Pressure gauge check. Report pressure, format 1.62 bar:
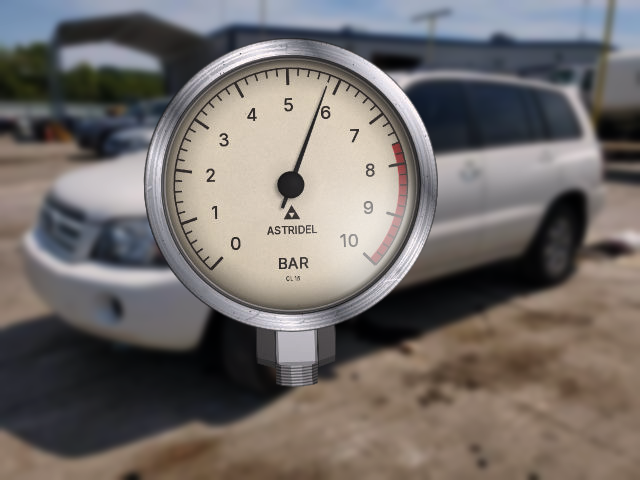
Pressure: 5.8 bar
